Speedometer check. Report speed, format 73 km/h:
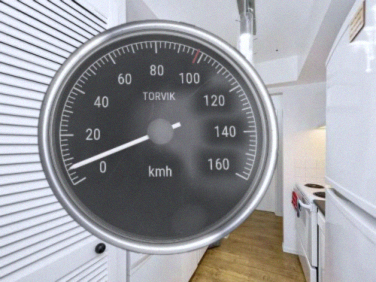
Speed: 6 km/h
